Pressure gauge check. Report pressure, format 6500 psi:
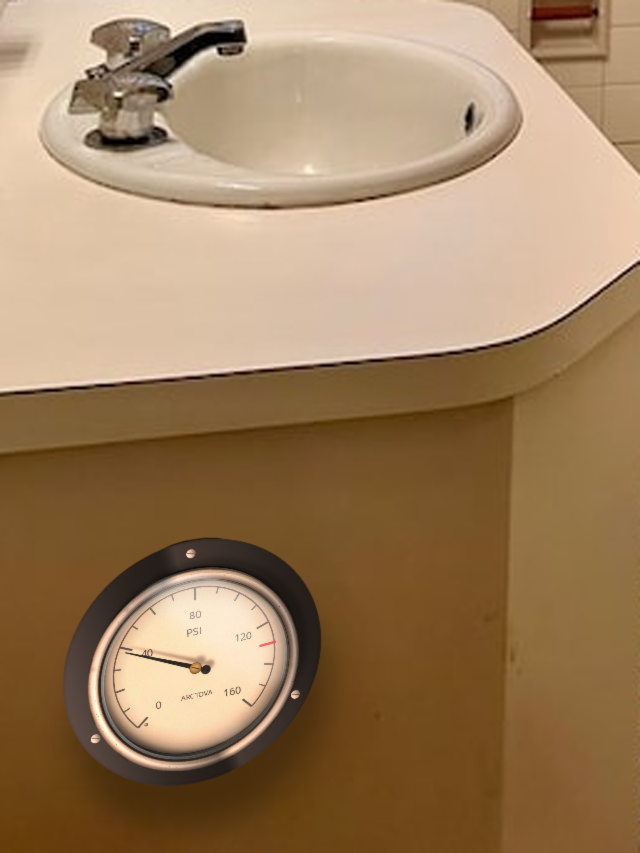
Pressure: 40 psi
